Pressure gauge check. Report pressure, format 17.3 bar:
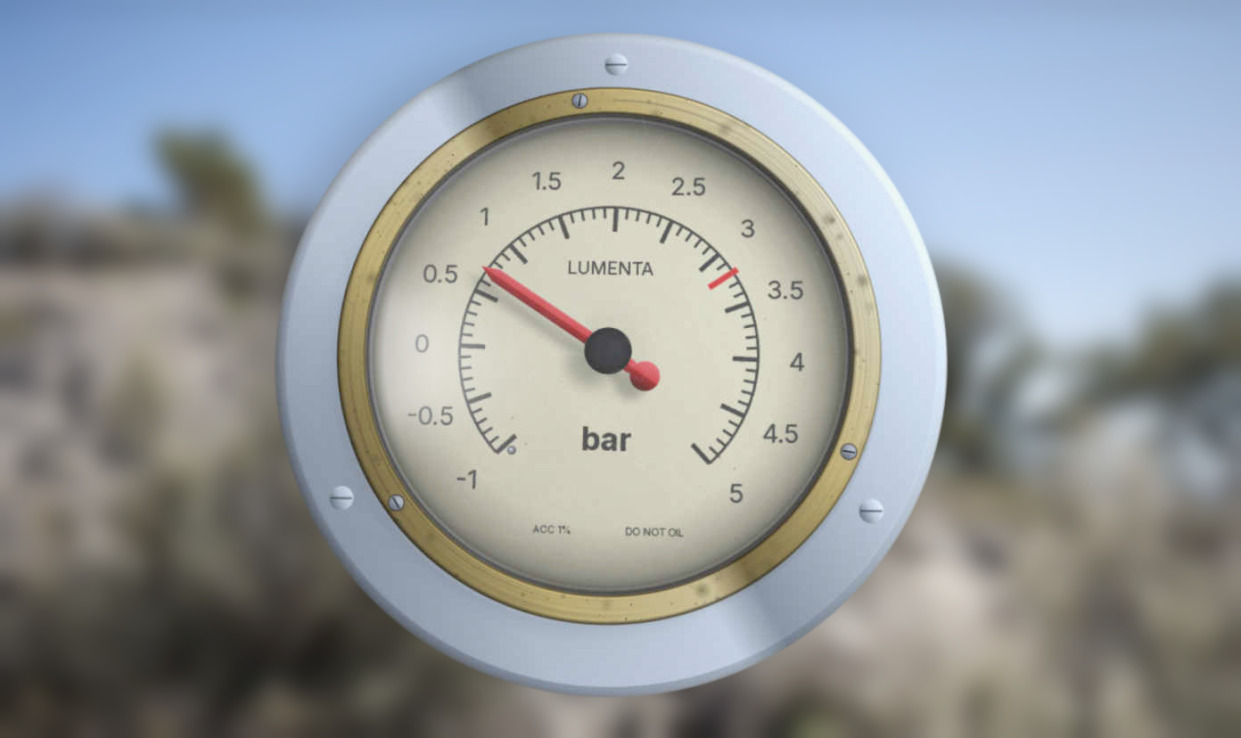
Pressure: 0.7 bar
